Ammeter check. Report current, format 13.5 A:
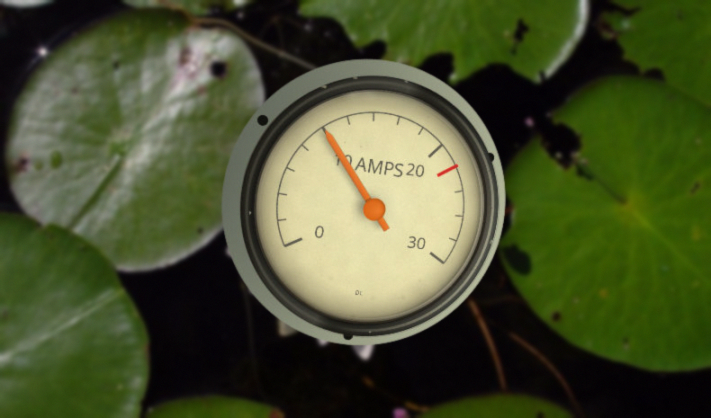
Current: 10 A
